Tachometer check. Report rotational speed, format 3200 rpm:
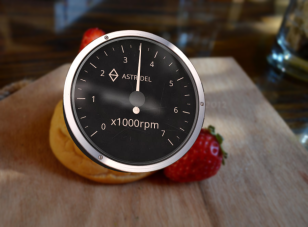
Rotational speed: 3500 rpm
